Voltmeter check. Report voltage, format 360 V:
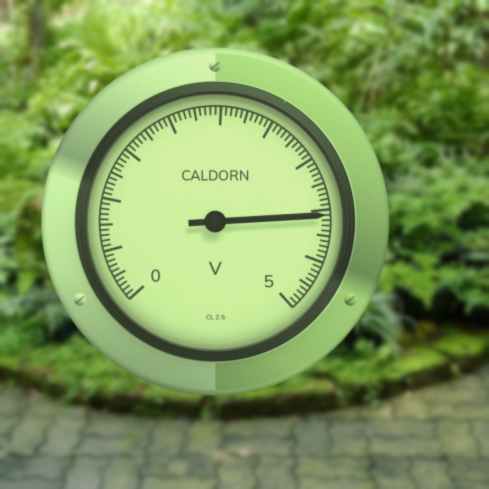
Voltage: 4.05 V
